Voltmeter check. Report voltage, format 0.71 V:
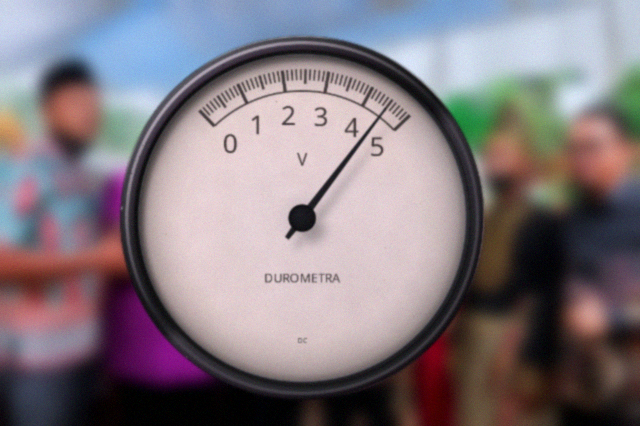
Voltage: 4.5 V
